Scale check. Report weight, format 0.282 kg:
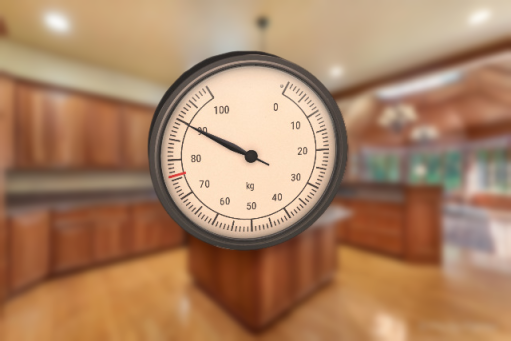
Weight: 90 kg
